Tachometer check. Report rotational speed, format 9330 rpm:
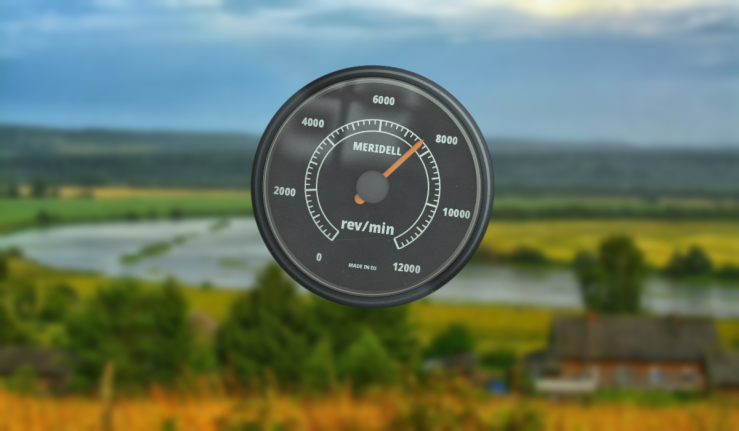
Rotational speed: 7600 rpm
